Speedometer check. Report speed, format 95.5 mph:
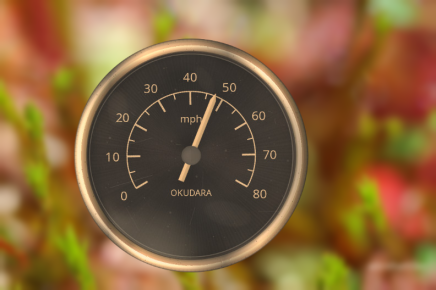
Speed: 47.5 mph
